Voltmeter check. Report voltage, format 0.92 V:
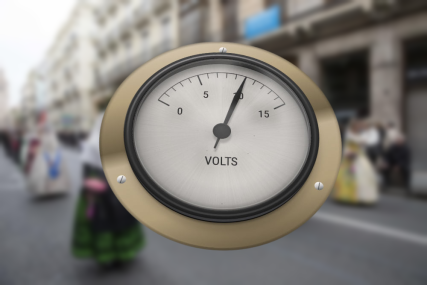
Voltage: 10 V
